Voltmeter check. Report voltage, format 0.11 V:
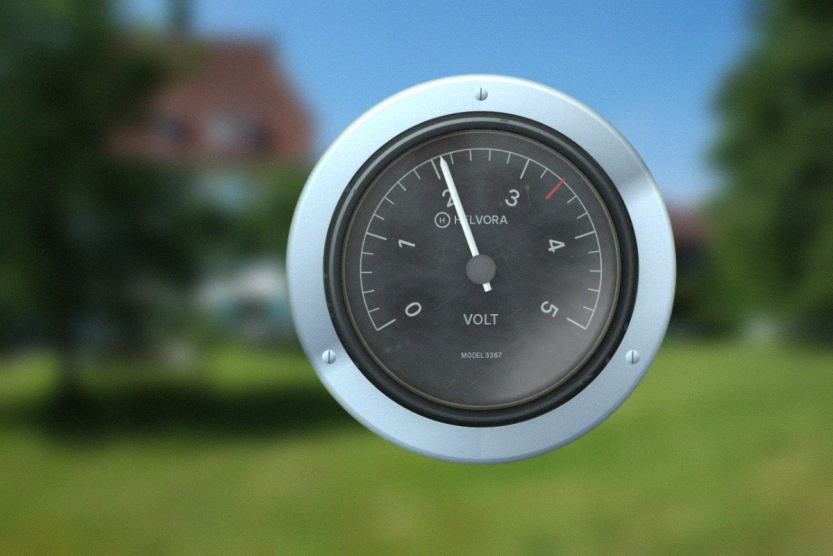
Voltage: 2.1 V
